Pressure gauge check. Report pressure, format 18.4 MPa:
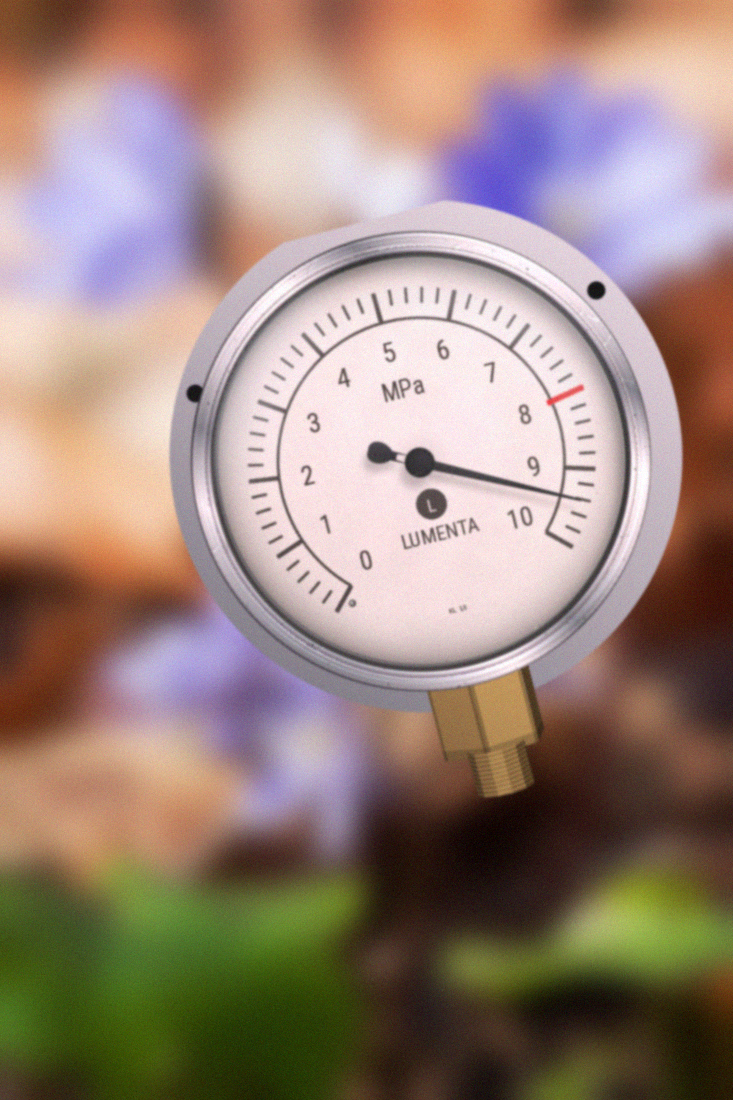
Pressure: 9.4 MPa
